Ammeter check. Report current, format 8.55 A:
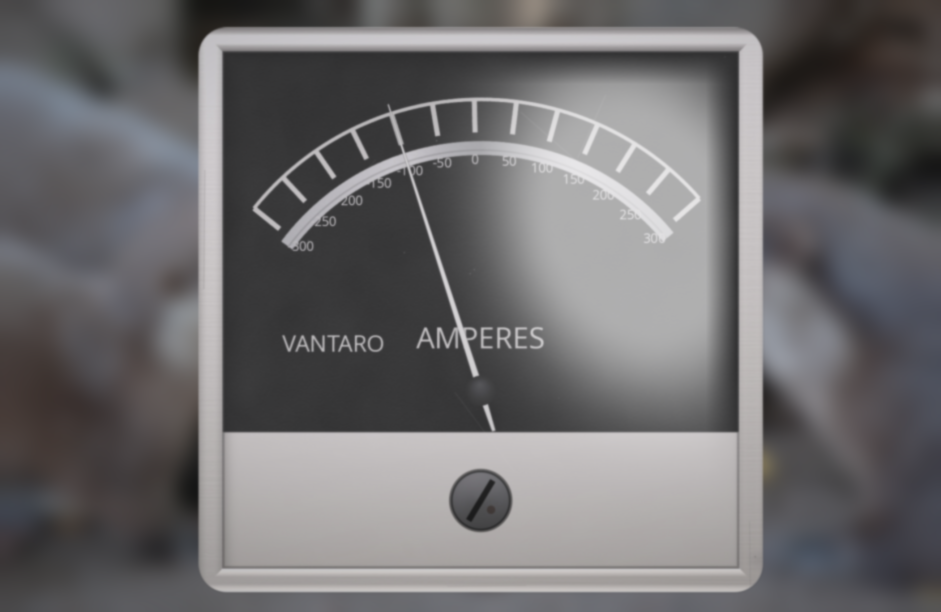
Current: -100 A
